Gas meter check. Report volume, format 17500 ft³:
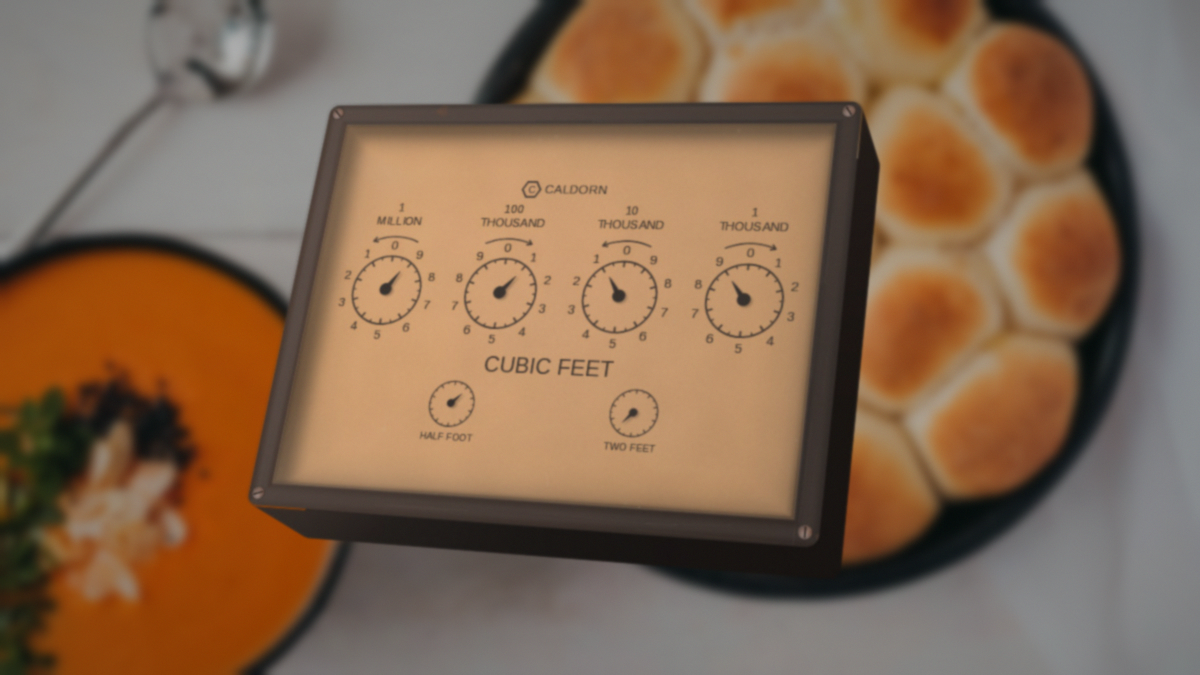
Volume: 910900 ft³
